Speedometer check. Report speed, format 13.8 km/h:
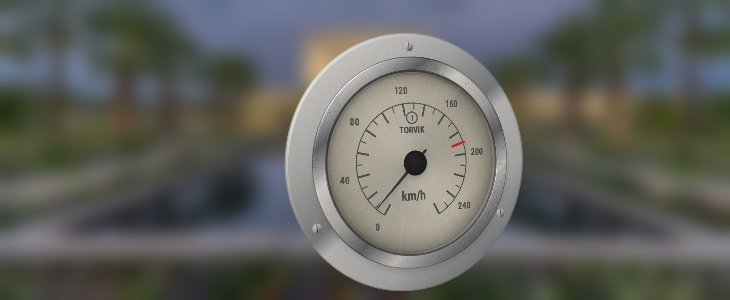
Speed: 10 km/h
